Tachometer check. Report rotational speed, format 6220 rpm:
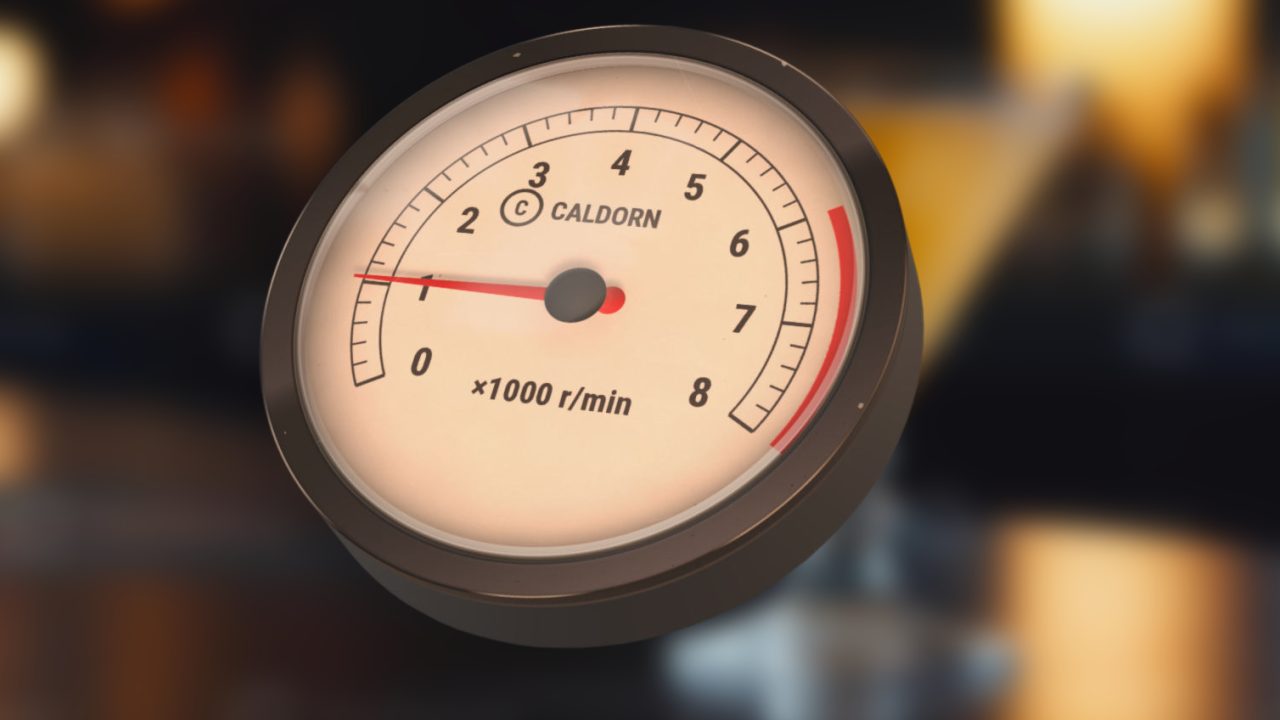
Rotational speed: 1000 rpm
